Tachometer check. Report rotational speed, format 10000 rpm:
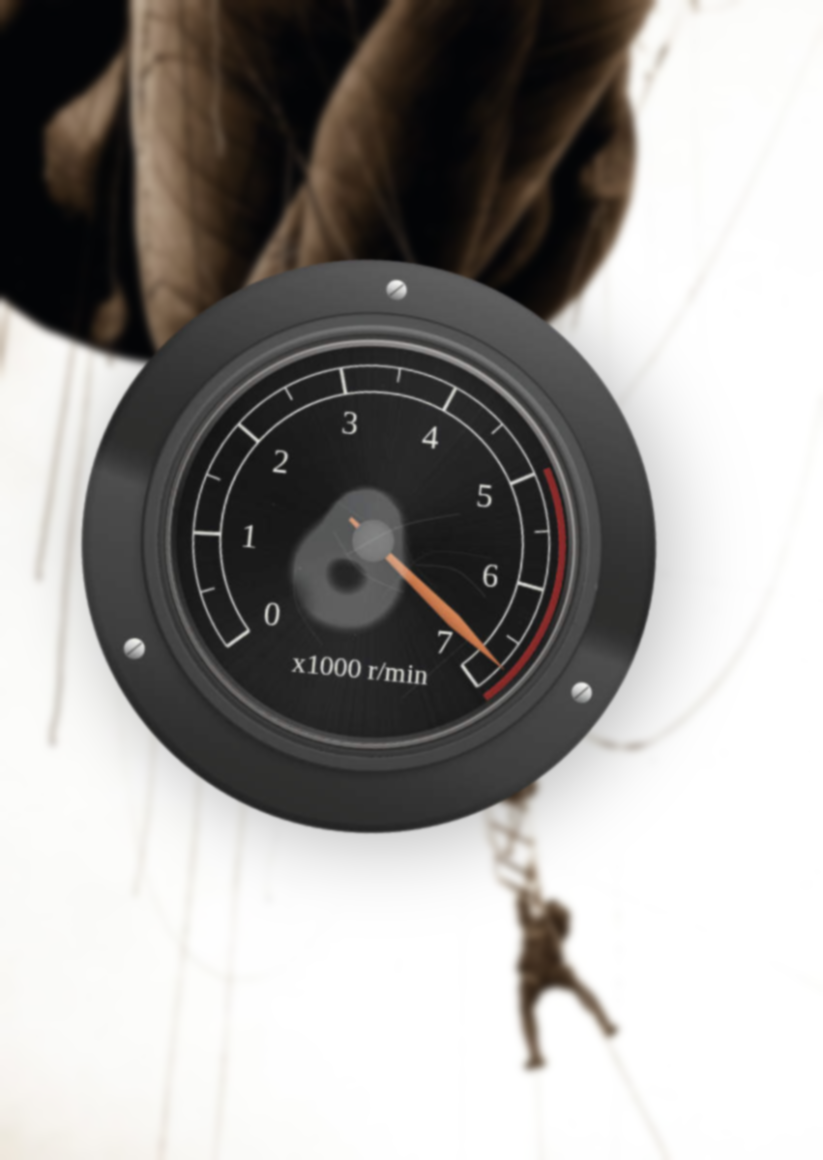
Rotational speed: 6750 rpm
